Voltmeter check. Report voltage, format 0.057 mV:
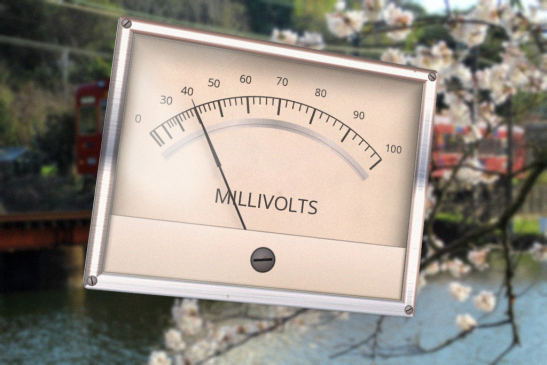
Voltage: 40 mV
